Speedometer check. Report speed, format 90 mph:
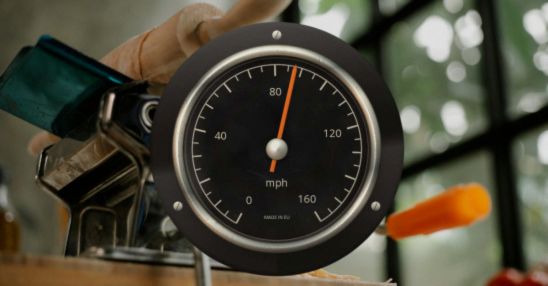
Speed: 87.5 mph
